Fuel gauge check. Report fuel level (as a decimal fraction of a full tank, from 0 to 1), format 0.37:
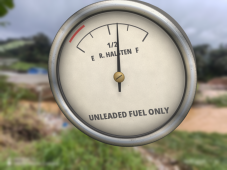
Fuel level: 0.625
